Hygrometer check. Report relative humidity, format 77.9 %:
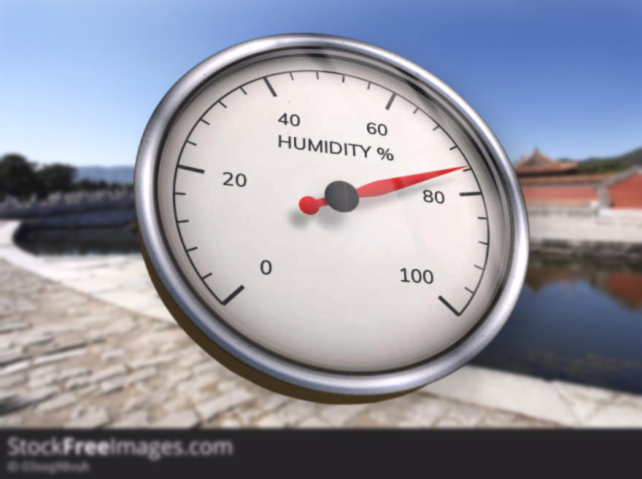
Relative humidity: 76 %
